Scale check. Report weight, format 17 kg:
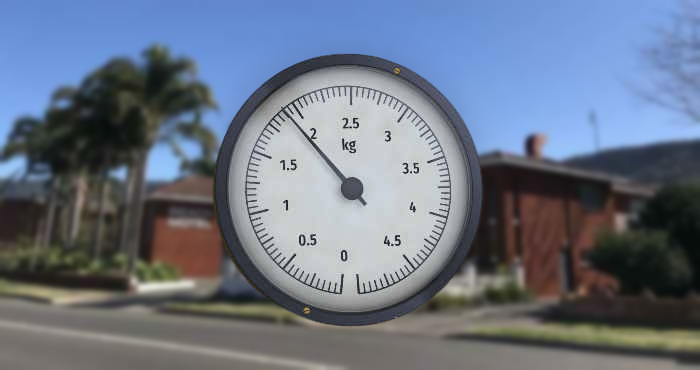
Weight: 1.9 kg
